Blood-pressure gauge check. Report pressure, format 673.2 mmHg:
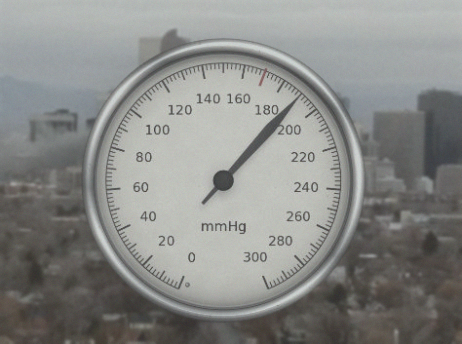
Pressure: 190 mmHg
